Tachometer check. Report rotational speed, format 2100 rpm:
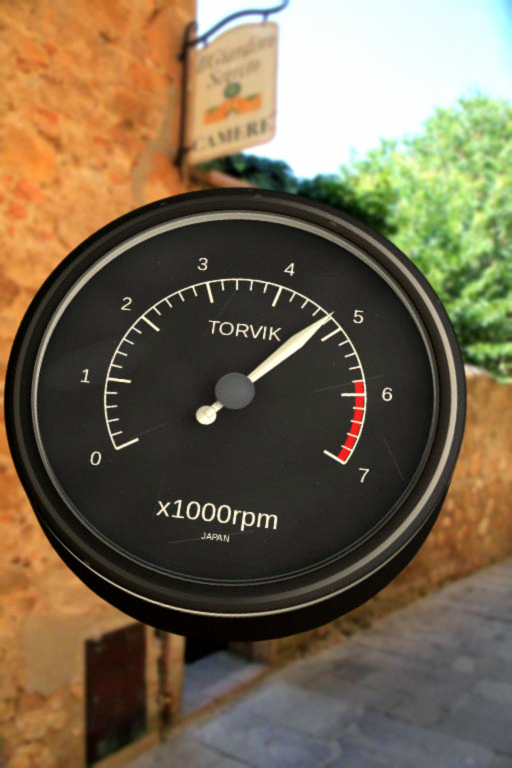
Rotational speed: 4800 rpm
